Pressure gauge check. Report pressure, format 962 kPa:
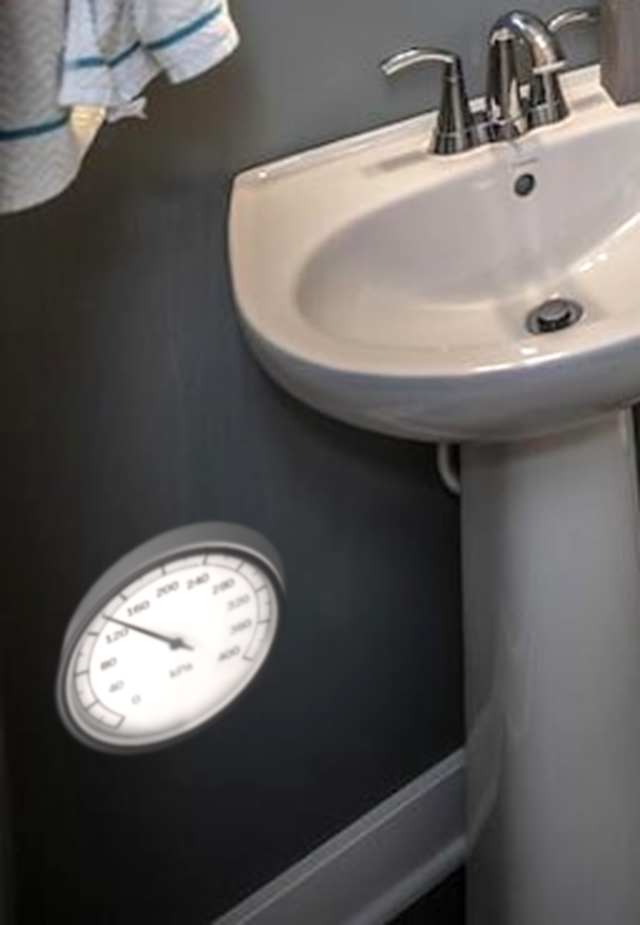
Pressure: 140 kPa
